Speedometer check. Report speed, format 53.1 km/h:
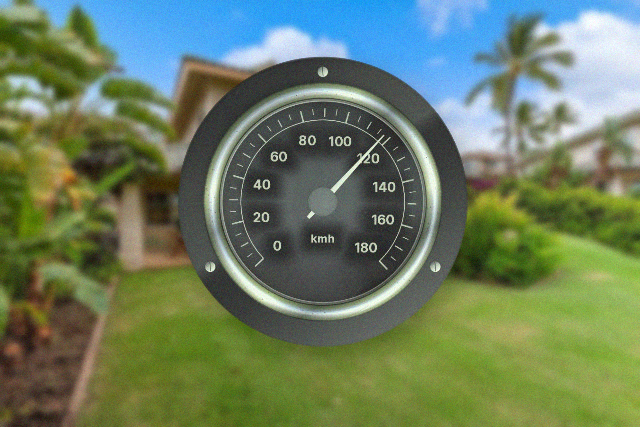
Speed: 117.5 km/h
